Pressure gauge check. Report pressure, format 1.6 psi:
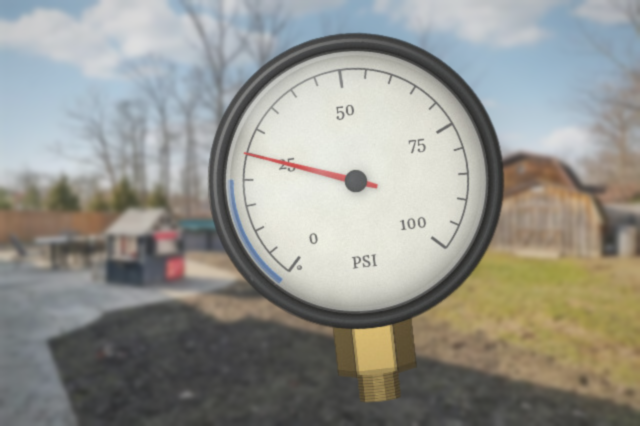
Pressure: 25 psi
